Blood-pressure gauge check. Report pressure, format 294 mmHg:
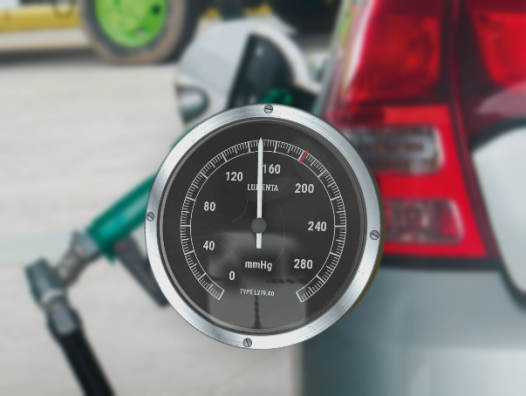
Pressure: 150 mmHg
